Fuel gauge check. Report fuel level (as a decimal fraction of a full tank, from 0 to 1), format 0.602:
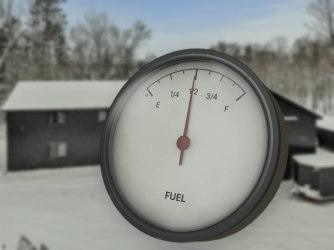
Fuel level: 0.5
